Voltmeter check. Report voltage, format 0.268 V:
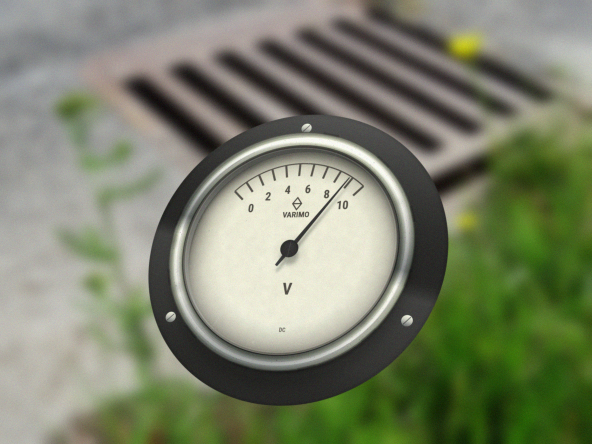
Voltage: 9 V
